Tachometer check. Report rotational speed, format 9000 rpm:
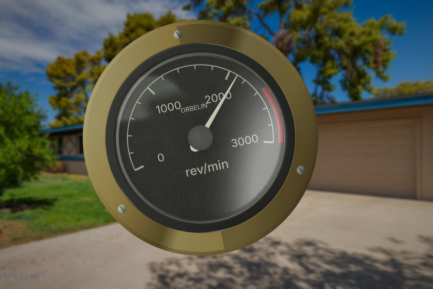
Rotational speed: 2100 rpm
